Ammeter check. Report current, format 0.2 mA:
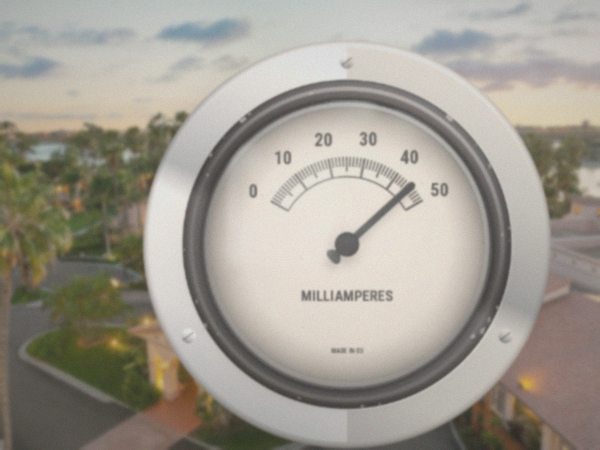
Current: 45 mA
